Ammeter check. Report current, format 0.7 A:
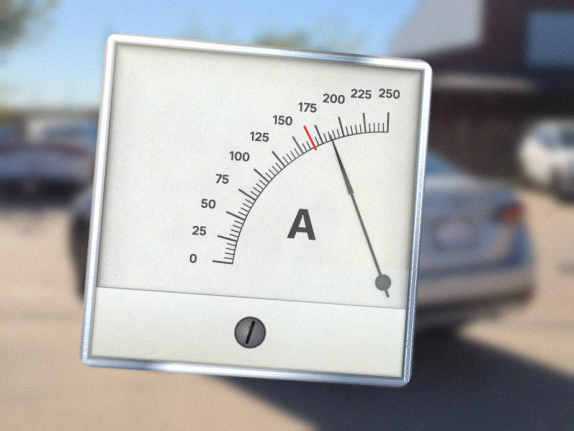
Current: 185 A
